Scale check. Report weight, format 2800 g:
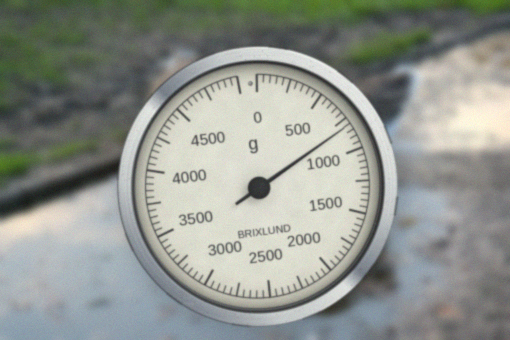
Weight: 800 g
